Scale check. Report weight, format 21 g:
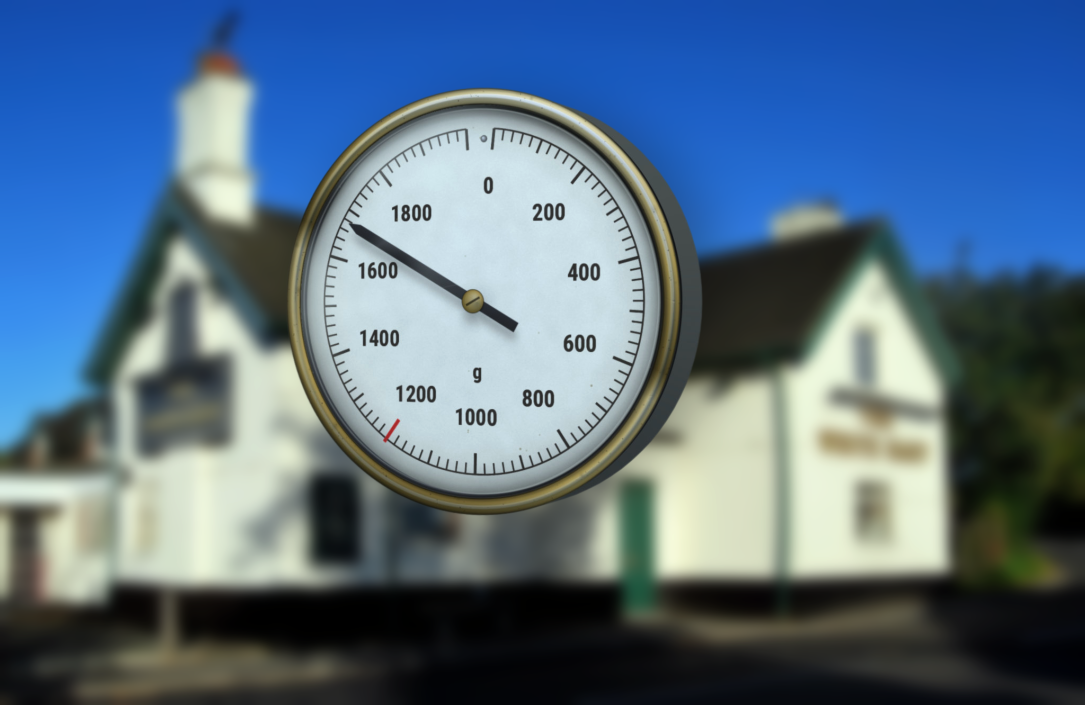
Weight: 1680 g
